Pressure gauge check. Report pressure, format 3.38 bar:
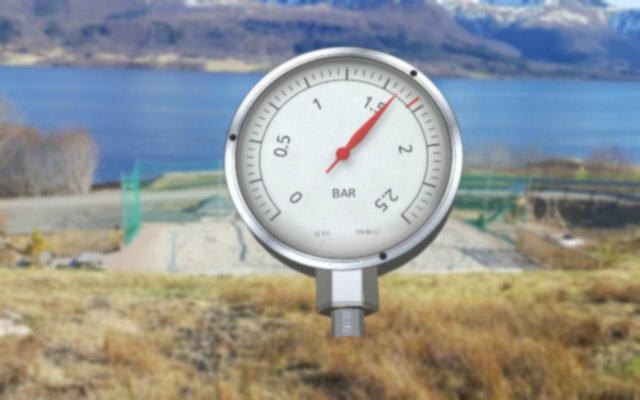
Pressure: 1.6 bar
